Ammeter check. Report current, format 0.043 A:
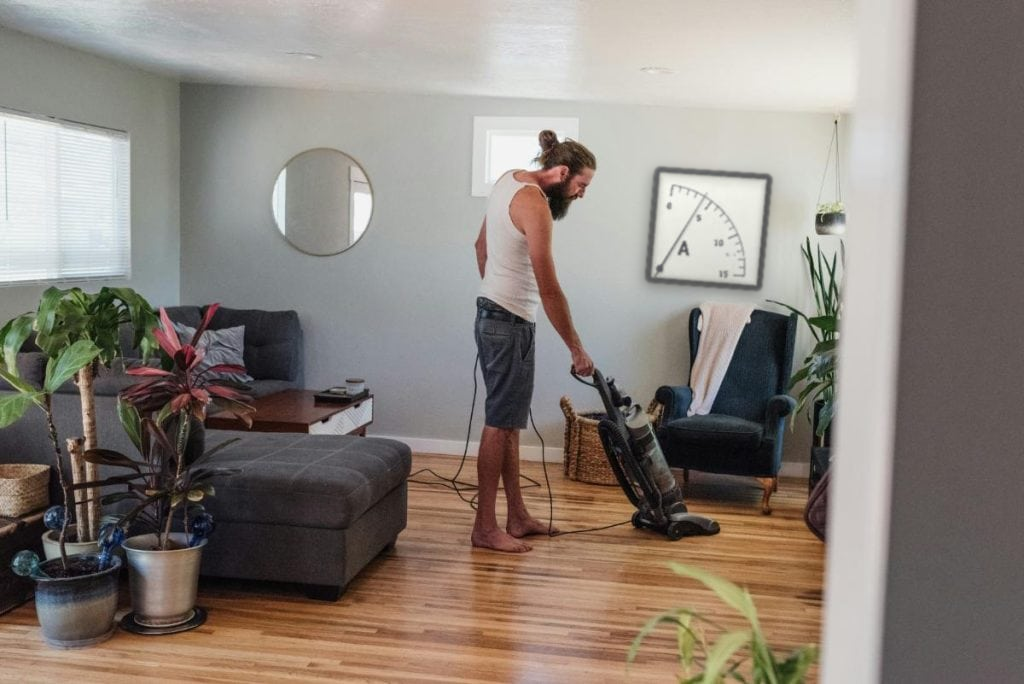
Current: 4 A
